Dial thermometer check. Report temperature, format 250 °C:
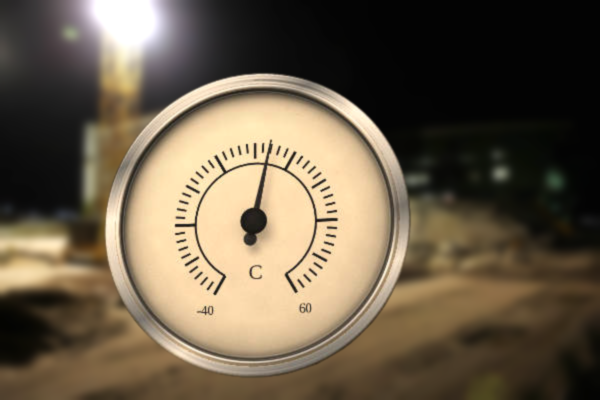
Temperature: 14 °C
